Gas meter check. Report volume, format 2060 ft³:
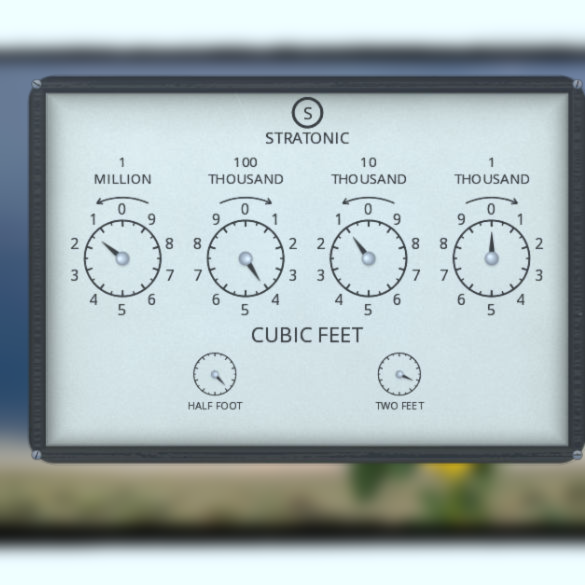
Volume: 141000 ft³
